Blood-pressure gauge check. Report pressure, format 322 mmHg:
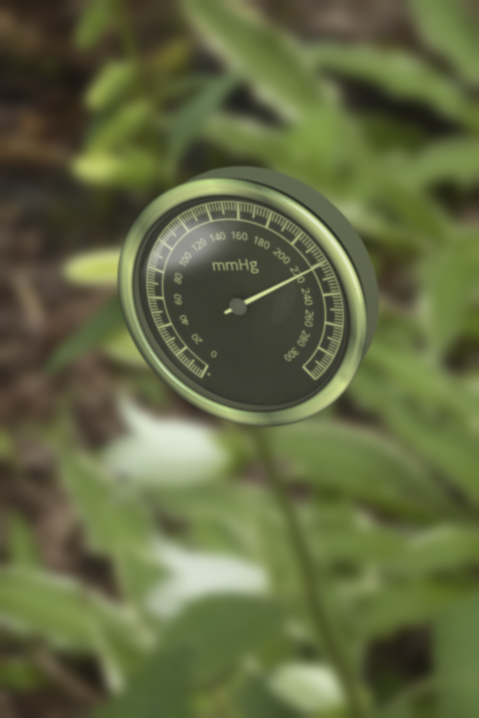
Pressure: 220 mmHg
